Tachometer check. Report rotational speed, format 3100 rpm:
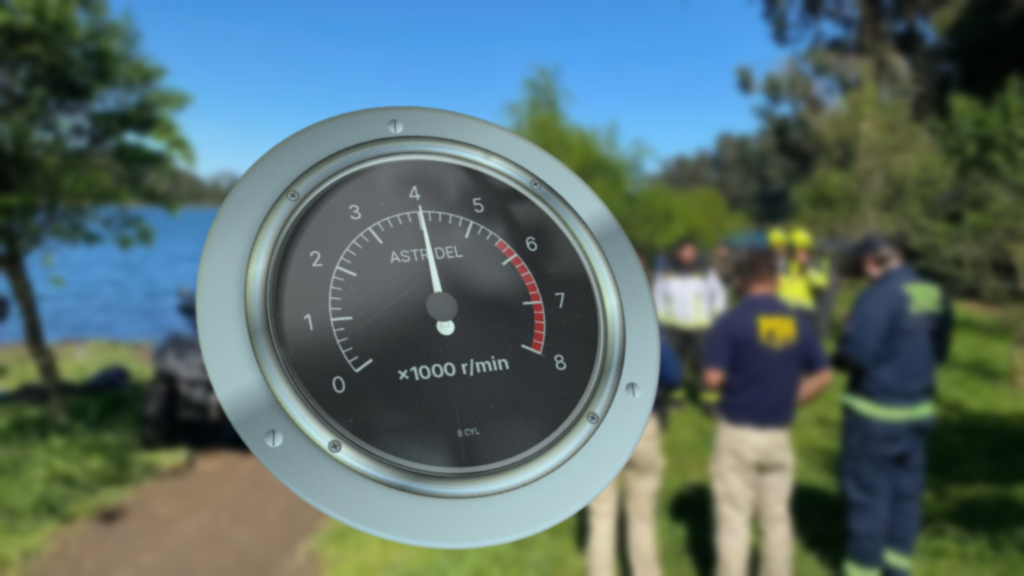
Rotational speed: 4000 rpm
